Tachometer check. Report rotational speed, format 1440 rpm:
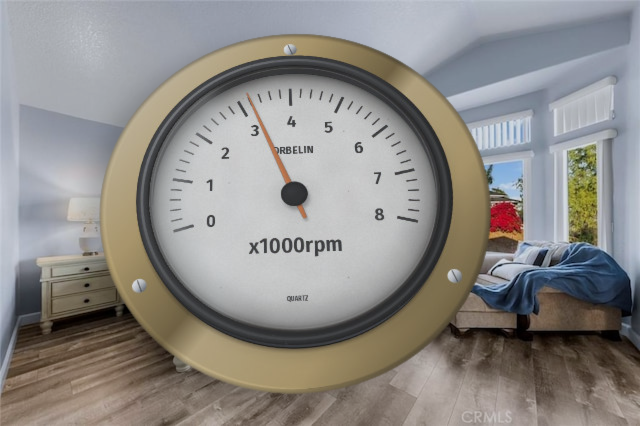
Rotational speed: 3200 rpm
